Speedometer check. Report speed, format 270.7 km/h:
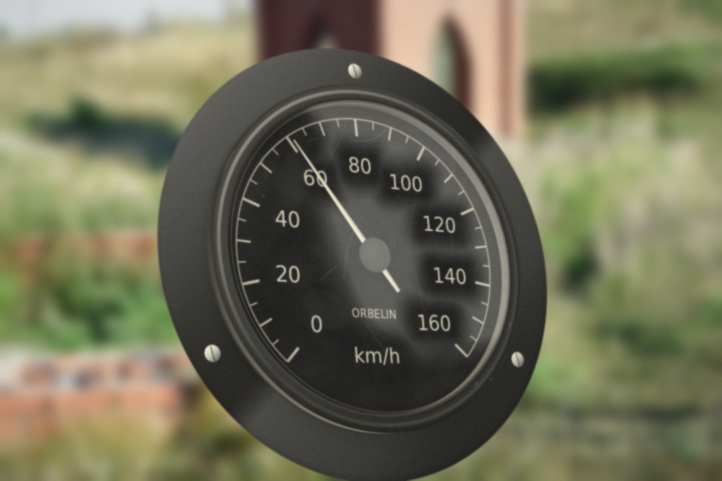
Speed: 60 km/h
